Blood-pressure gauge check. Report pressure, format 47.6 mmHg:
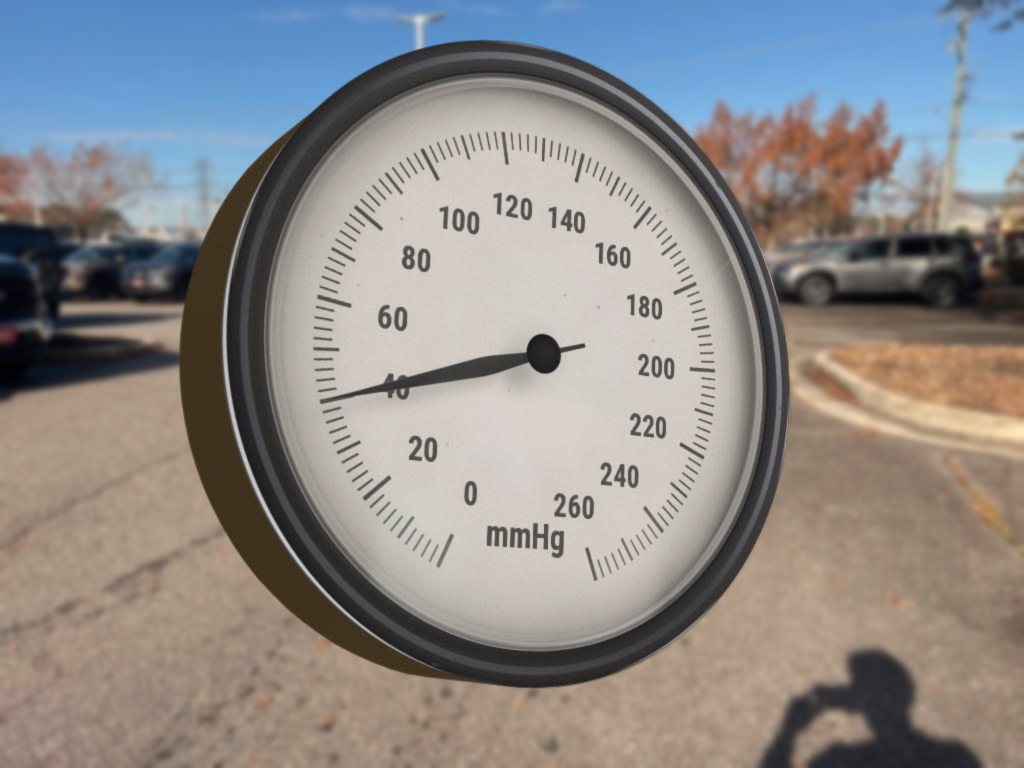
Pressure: 40 mmHg
